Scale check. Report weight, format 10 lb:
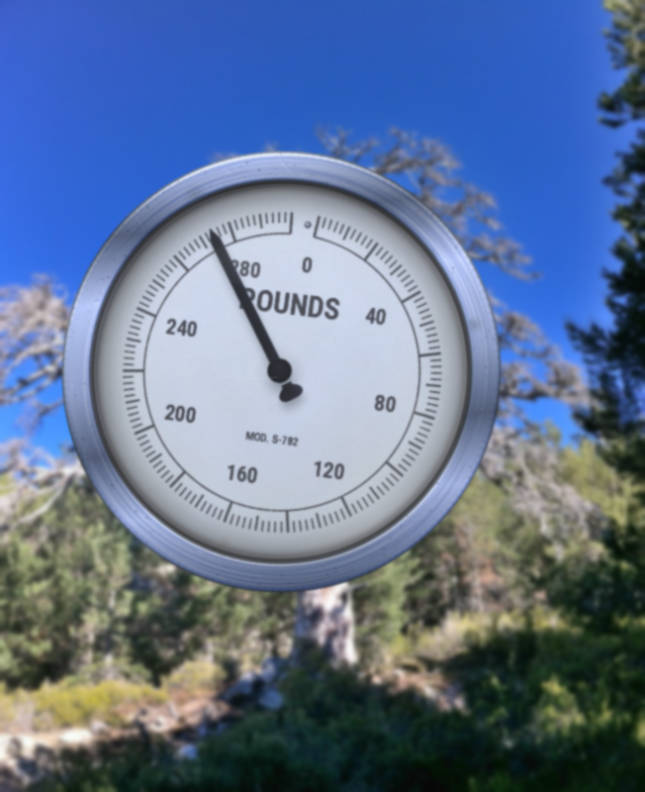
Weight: 274 lb
